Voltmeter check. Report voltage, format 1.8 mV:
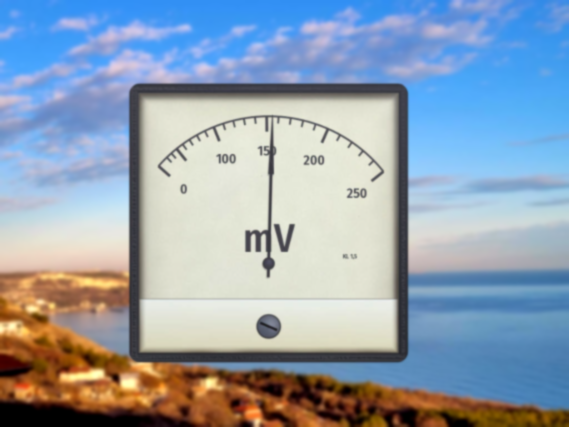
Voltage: 155 mV
